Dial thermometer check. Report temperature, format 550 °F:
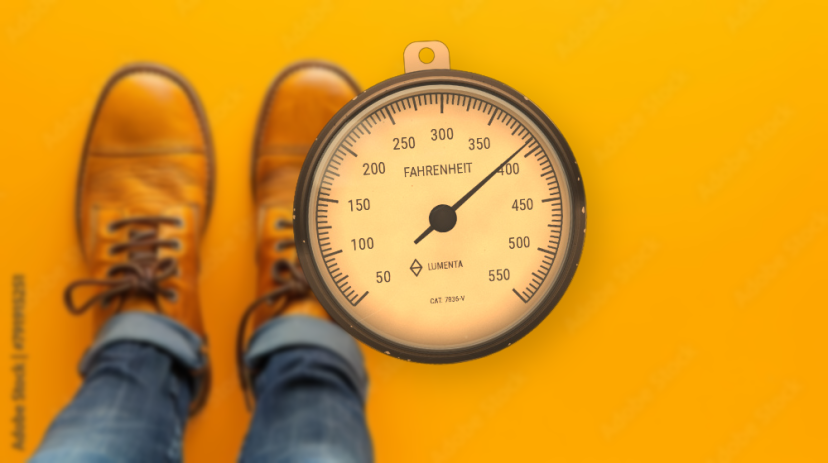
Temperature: 390 °F
